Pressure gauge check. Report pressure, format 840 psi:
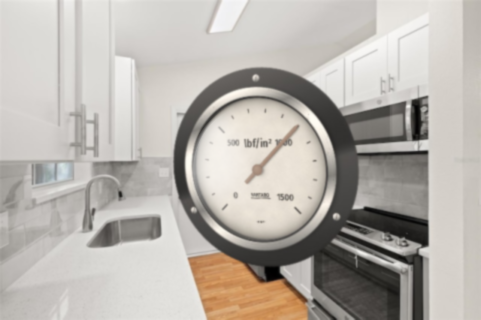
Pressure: 1000 psi
